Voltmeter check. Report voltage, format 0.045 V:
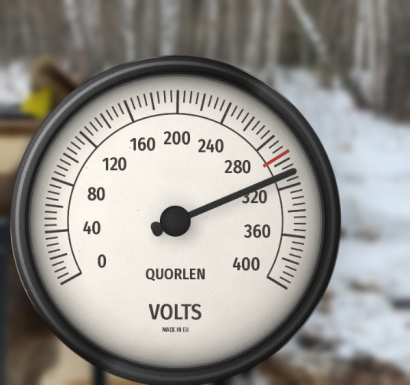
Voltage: 310 V
